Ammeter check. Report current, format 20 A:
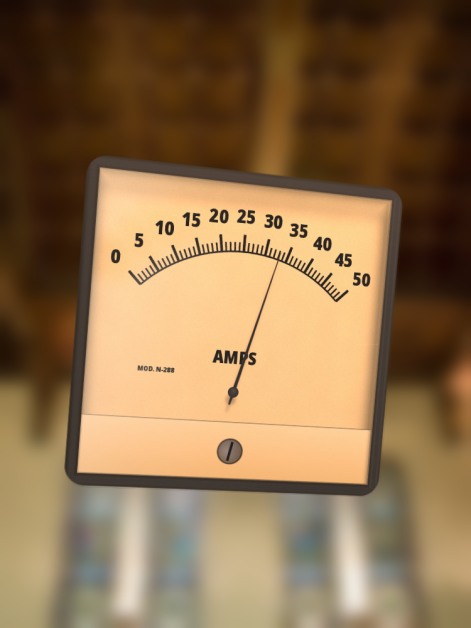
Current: 33 A
